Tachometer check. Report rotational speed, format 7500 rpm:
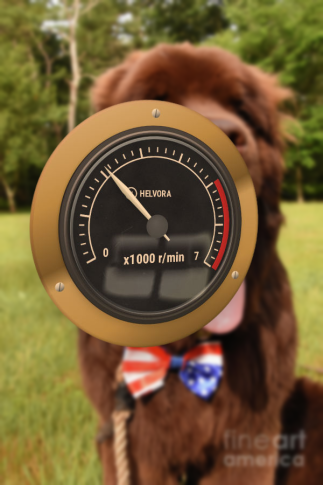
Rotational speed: 2100 rpm
